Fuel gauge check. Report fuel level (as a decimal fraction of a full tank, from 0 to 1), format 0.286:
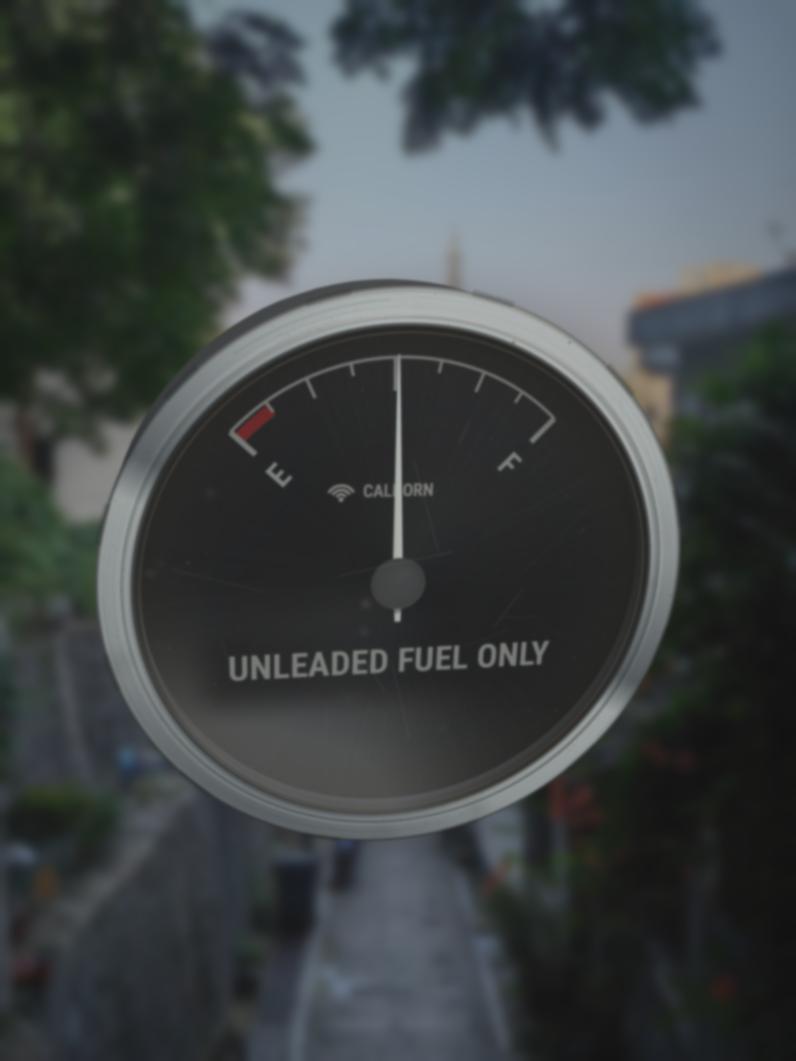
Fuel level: 0.5
